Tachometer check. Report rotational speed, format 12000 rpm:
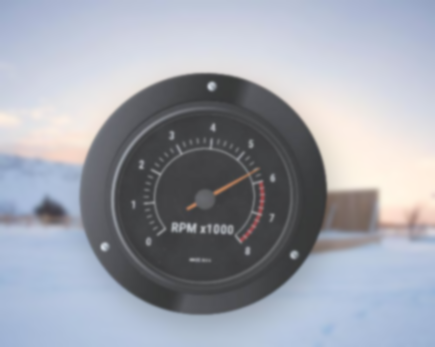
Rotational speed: 5600 rpm
